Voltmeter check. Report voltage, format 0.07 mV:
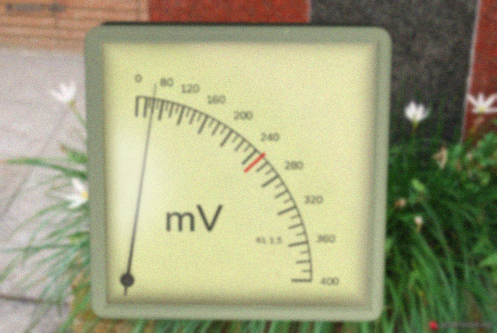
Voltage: 60 mV
